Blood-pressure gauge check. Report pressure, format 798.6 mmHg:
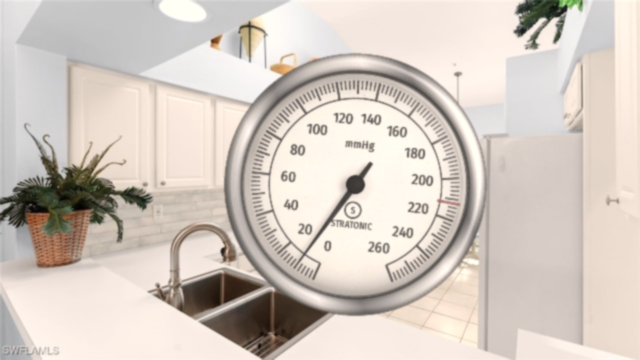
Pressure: 10 mmHg
